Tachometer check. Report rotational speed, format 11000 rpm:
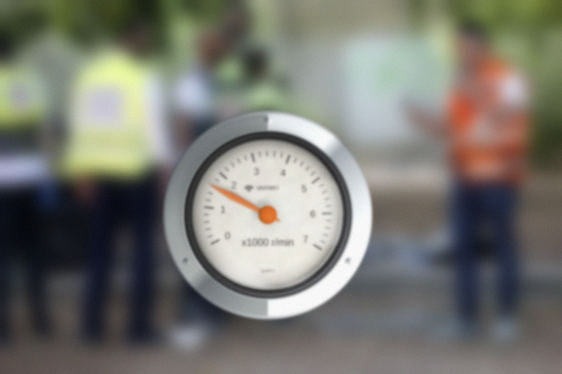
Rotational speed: 1600 rpm
